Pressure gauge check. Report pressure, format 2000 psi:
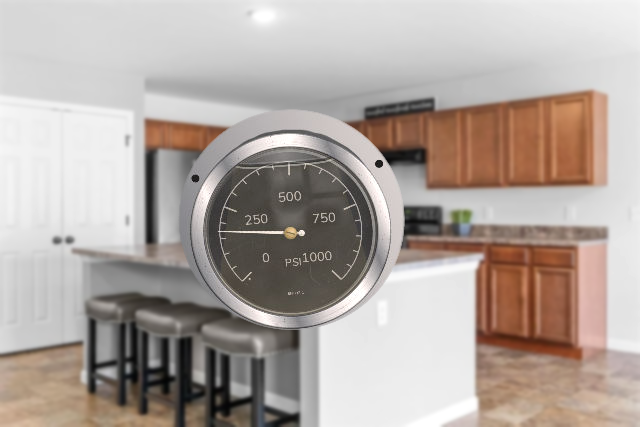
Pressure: 175 psi
